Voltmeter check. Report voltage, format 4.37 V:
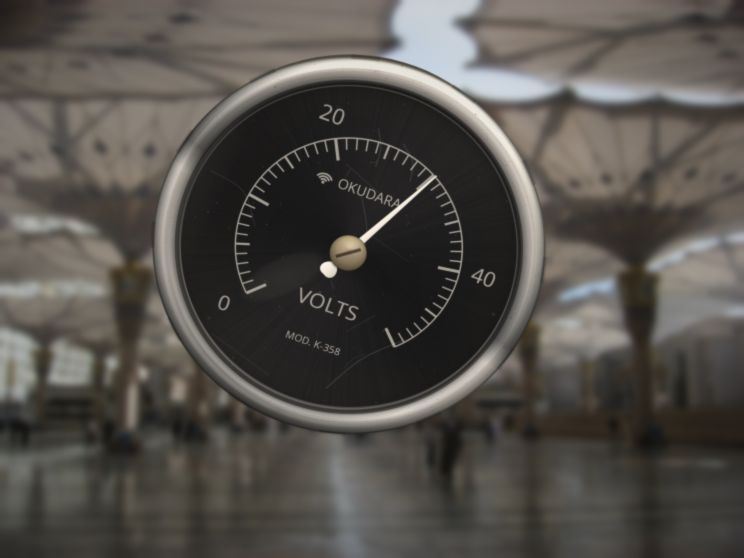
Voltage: 30 V
